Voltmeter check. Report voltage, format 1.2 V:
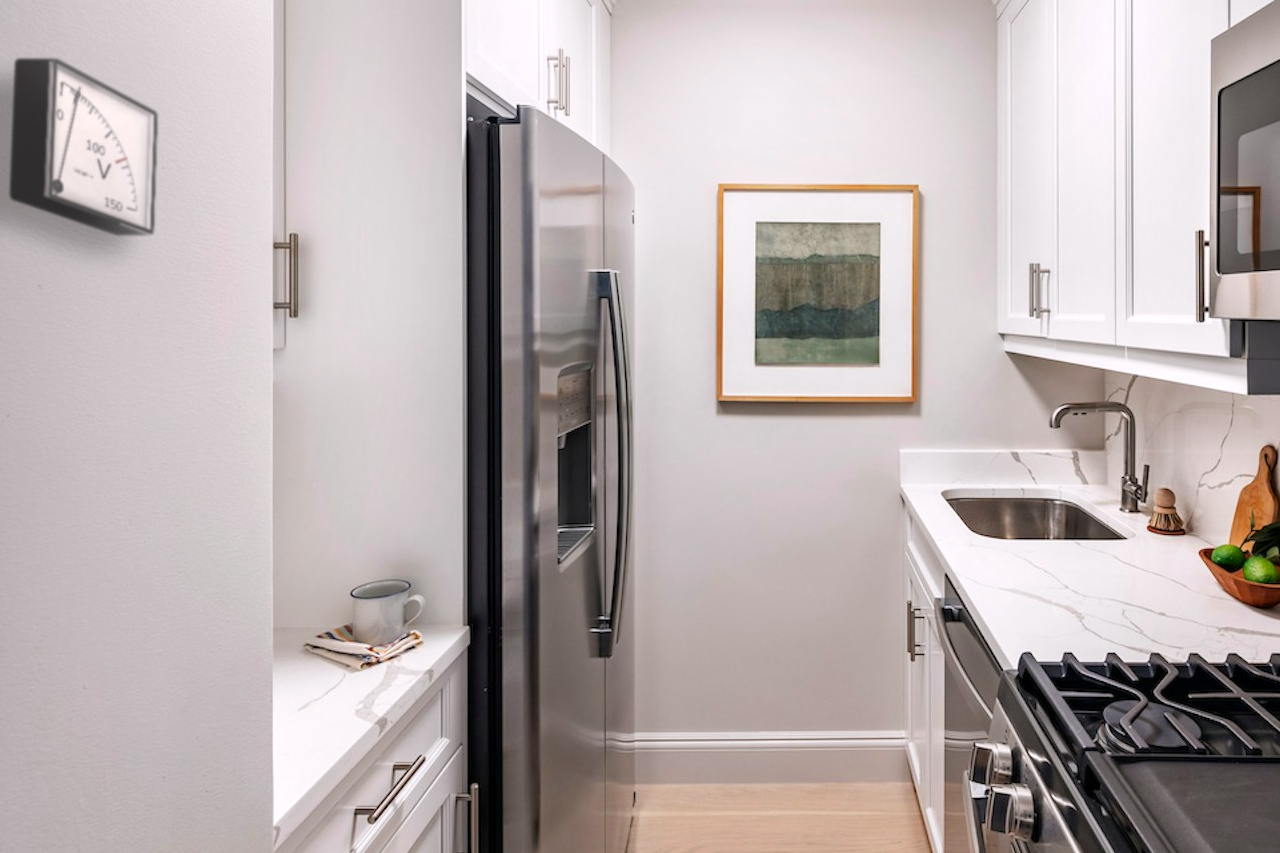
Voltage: 50 V
